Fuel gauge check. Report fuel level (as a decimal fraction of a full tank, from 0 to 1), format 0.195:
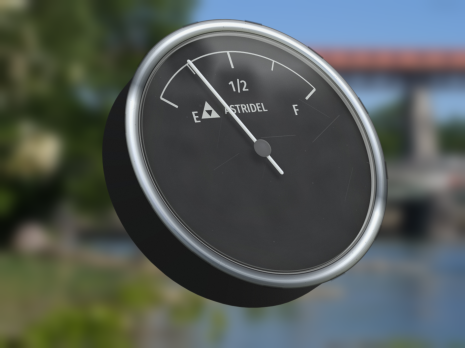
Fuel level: 0.25
